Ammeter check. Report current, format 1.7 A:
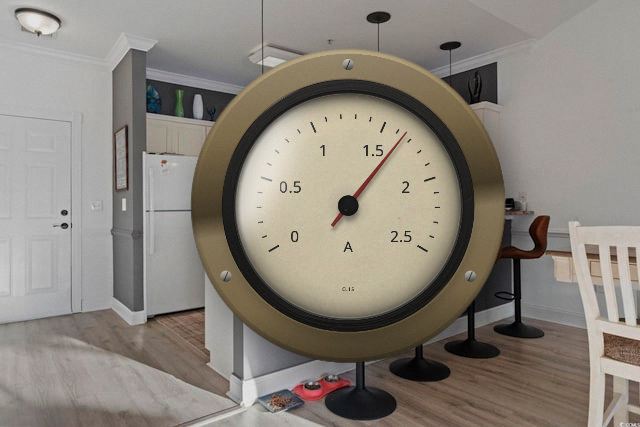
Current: 1.65 A
